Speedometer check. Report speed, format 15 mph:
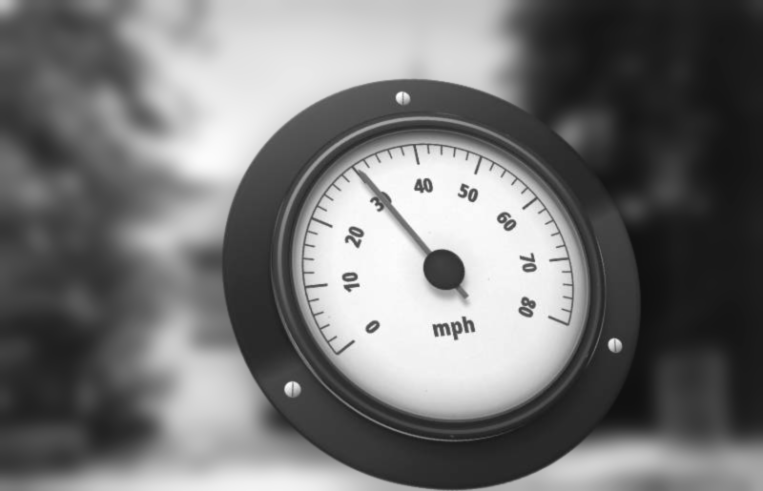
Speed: 30 mph
